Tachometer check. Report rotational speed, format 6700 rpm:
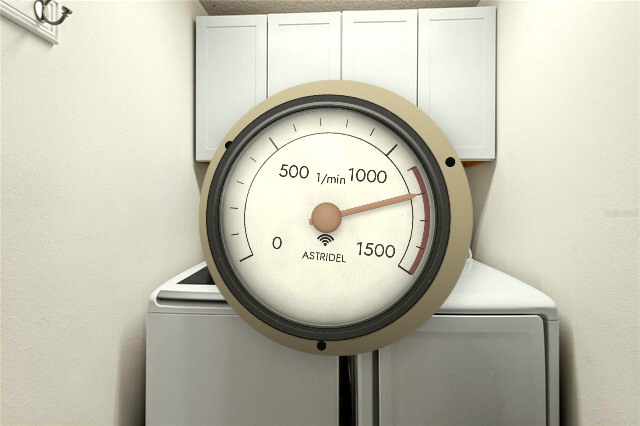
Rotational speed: 1200 rpm
